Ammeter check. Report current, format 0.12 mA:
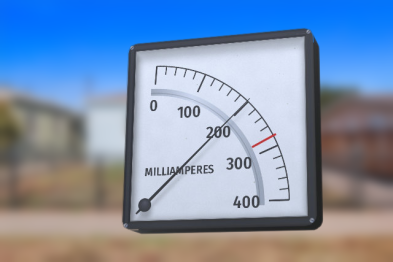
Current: 200 mA
